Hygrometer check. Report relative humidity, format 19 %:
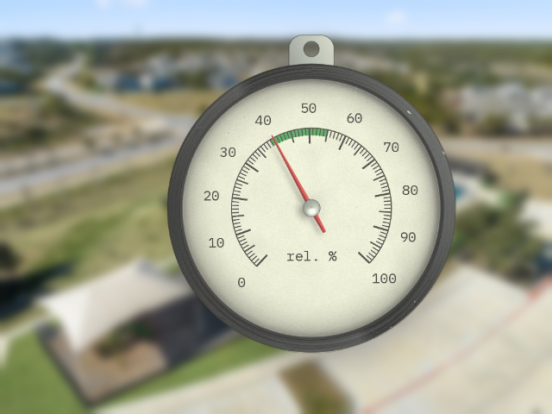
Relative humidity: 40 %
